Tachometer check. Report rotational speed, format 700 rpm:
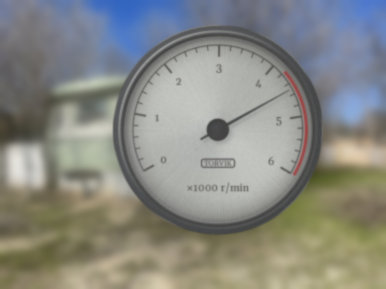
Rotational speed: 4500 rpm
